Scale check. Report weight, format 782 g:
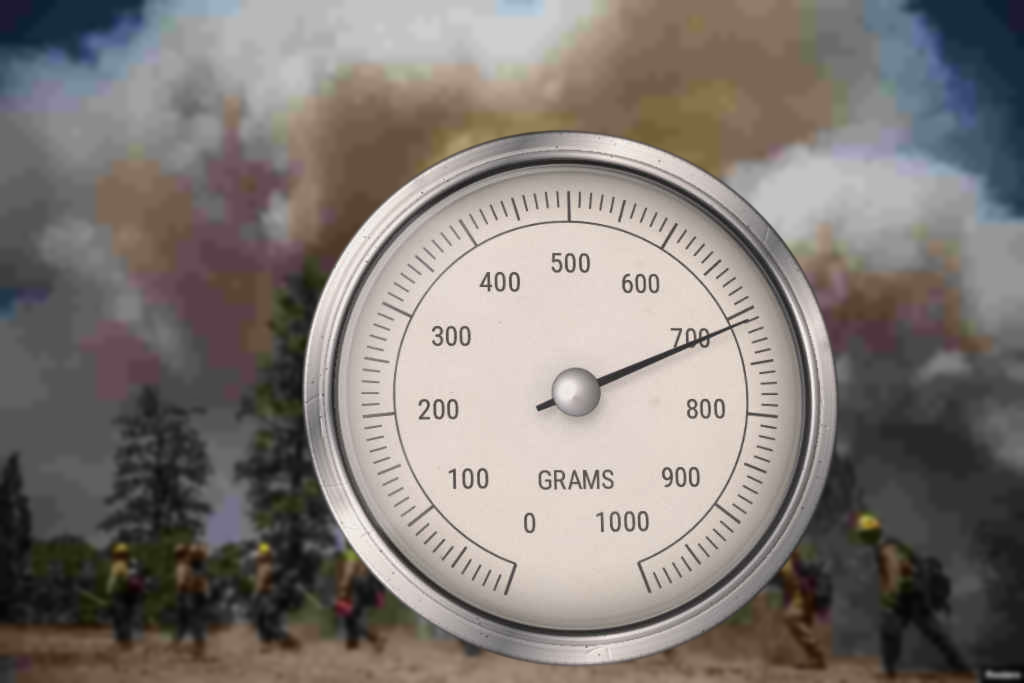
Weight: 710 g
